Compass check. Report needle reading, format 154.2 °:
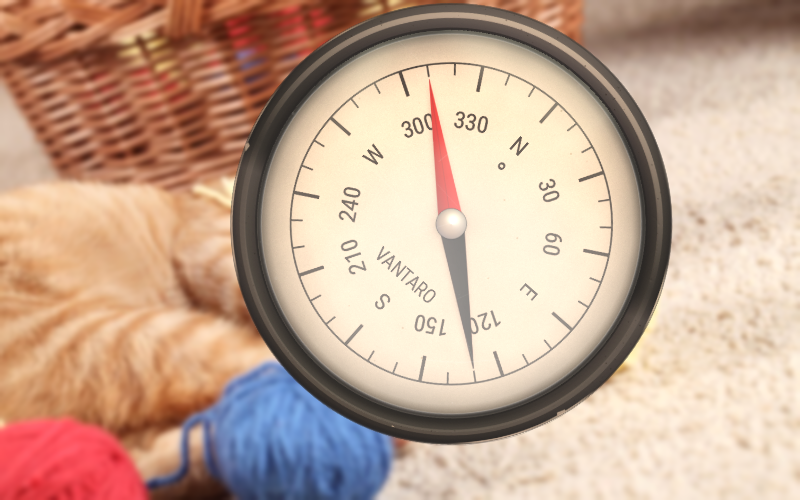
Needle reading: 310 °
